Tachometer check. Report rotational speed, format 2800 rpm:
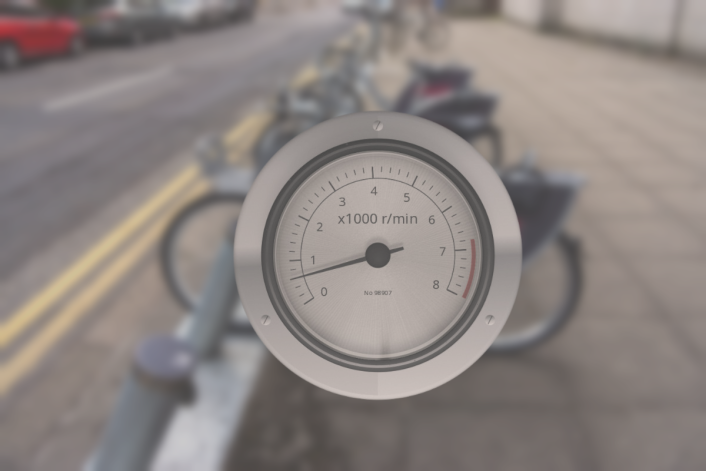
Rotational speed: 600 rpm
